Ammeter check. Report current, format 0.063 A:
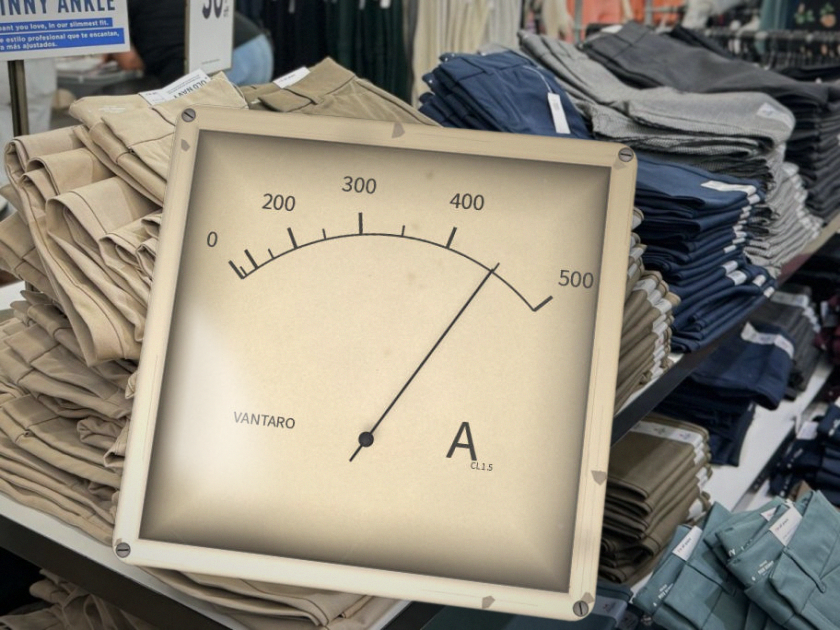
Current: 450 A
